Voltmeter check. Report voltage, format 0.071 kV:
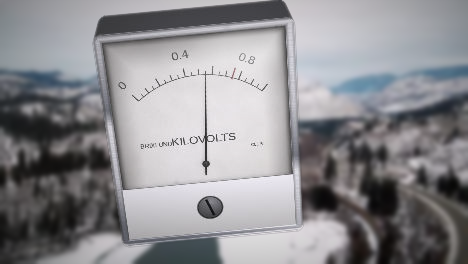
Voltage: 0.55 kV
